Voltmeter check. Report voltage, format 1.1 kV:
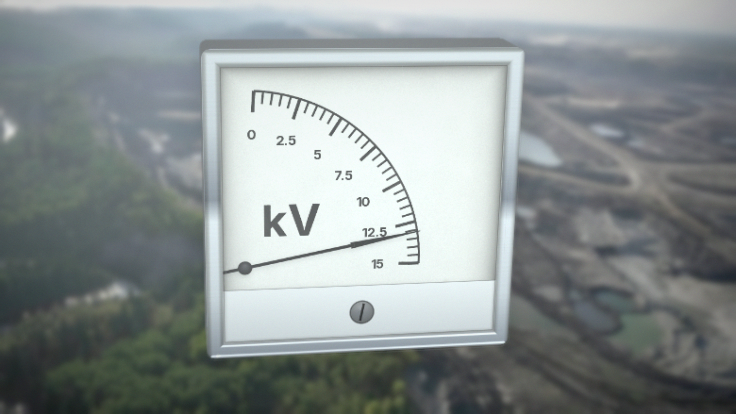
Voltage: 13 kV
